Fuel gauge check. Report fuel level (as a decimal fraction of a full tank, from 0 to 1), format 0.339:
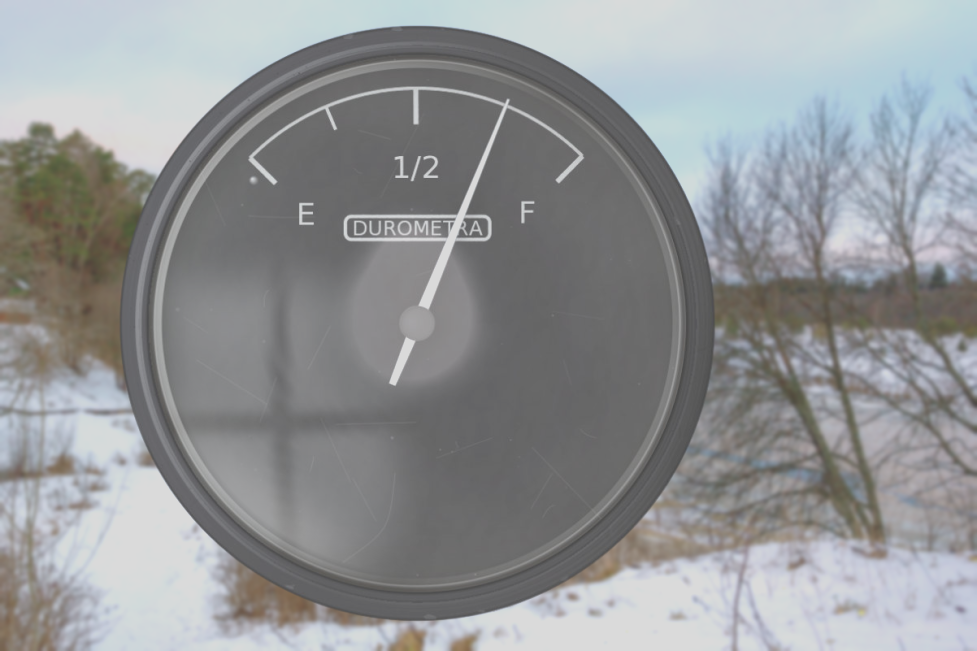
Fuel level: 0.75
